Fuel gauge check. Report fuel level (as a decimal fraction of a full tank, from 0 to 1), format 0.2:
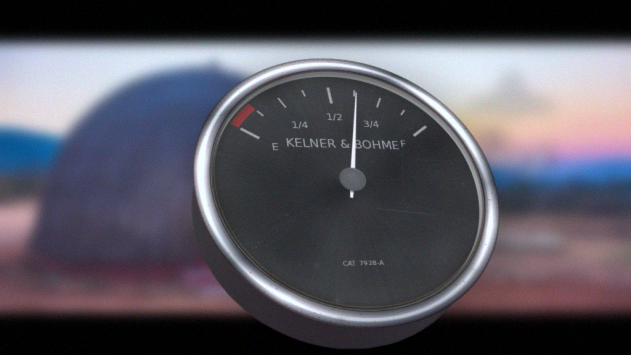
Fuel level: 0.625
